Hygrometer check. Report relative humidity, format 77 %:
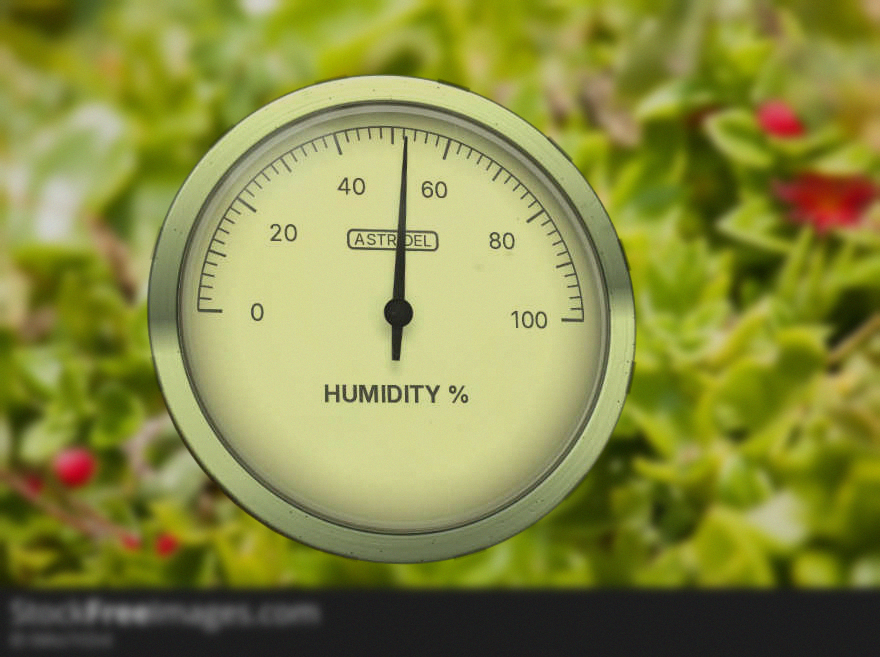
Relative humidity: 52 %
